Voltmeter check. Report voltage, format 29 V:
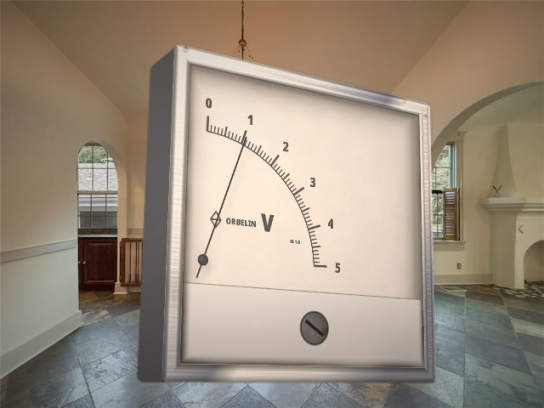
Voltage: 1 V
